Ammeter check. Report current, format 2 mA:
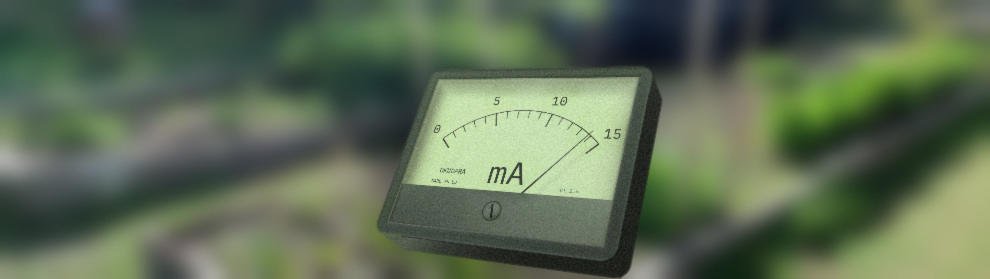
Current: 14 mA
